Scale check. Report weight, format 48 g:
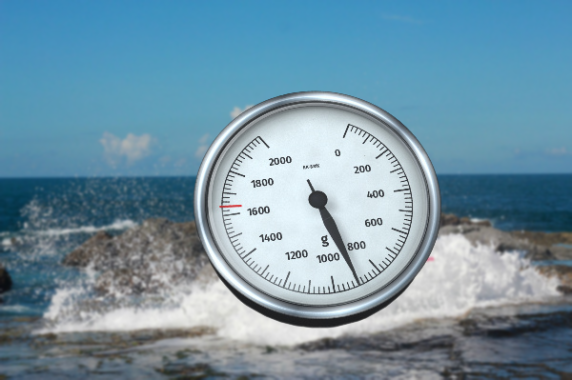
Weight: 900 g
